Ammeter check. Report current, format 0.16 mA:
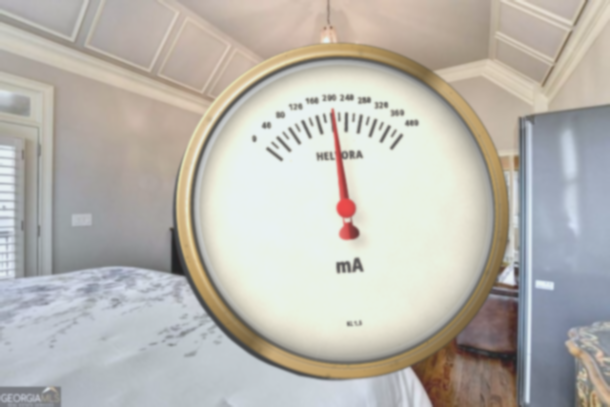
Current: 200 mA
